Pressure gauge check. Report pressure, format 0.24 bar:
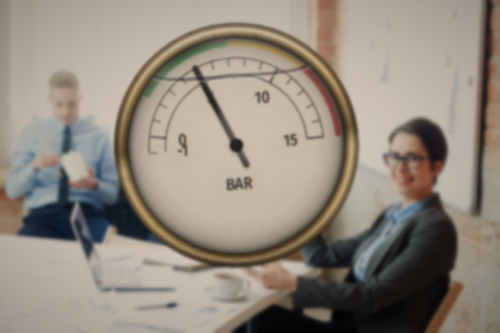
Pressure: 5 bar
